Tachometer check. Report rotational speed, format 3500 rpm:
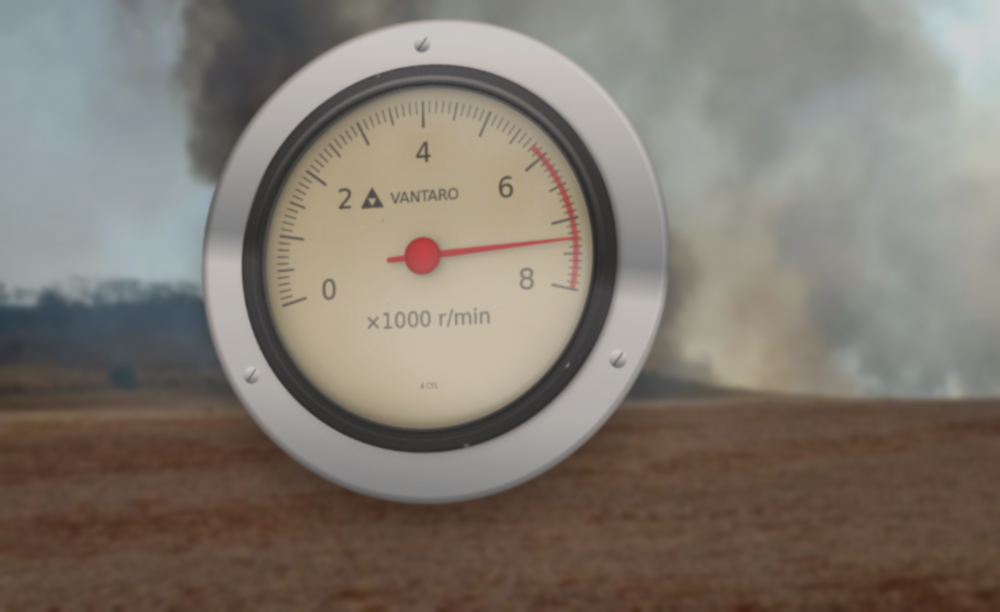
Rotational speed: 7300 rpm
